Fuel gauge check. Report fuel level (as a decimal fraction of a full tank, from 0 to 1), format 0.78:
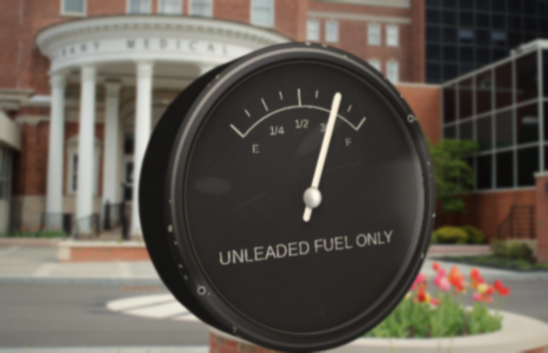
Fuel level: 0.75
